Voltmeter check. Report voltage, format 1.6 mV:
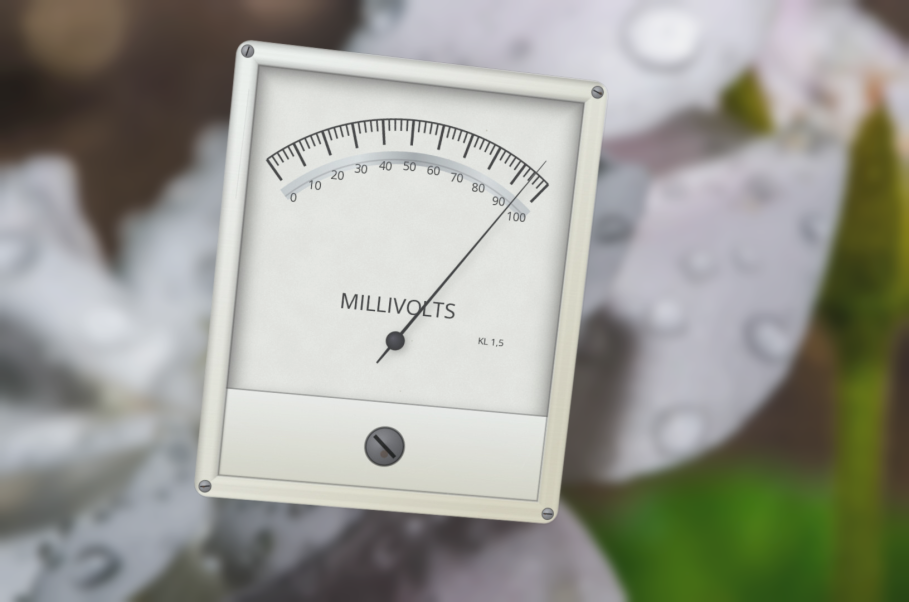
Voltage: 94 mV
